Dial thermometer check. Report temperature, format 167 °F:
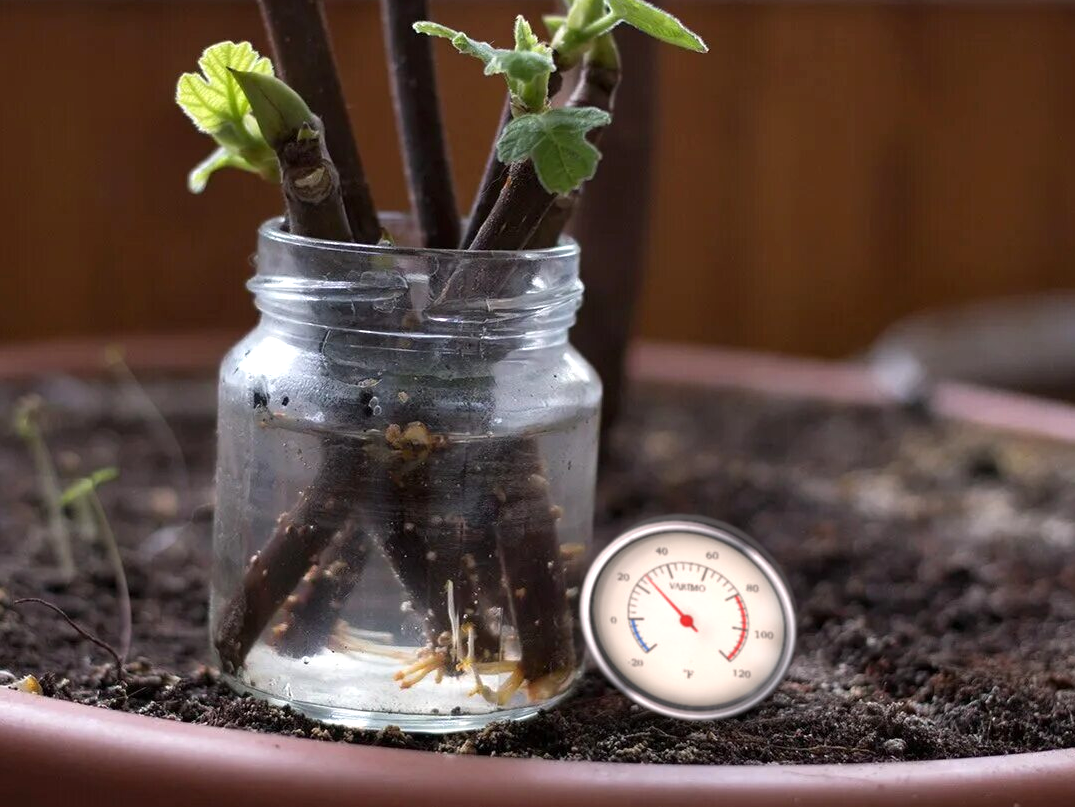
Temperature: 28 °F
